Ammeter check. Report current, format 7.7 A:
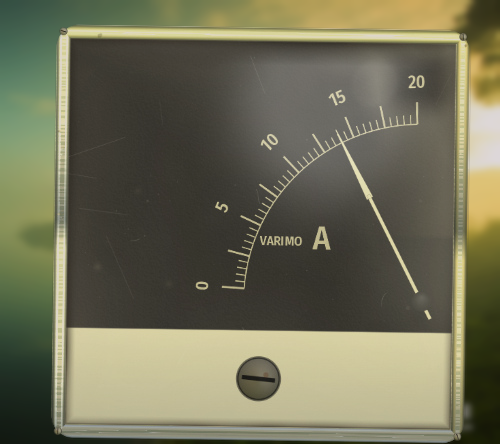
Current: 14 A
